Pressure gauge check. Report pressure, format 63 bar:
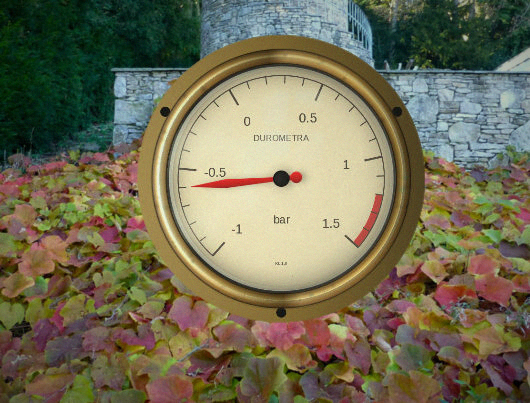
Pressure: -0.6 bar
